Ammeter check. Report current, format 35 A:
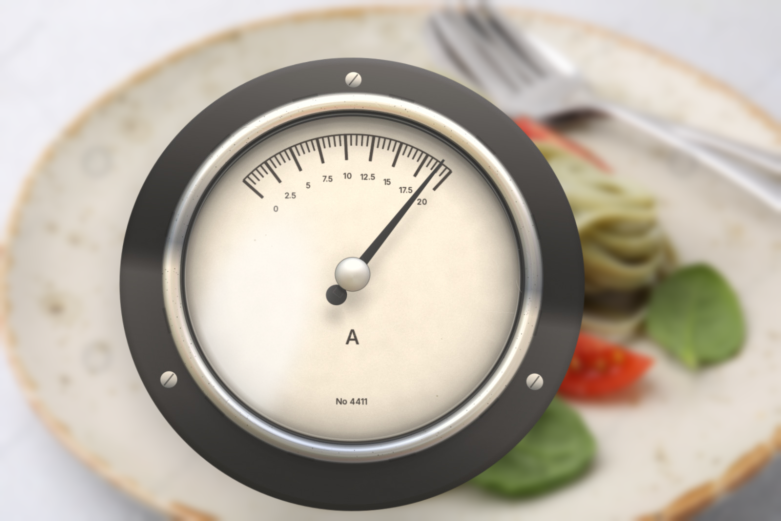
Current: 19 A
